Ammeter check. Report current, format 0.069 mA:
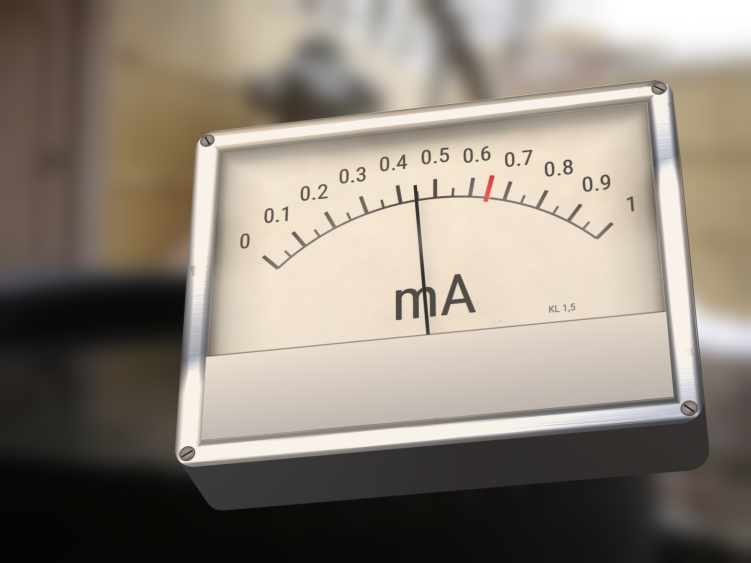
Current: 0.45 mA
